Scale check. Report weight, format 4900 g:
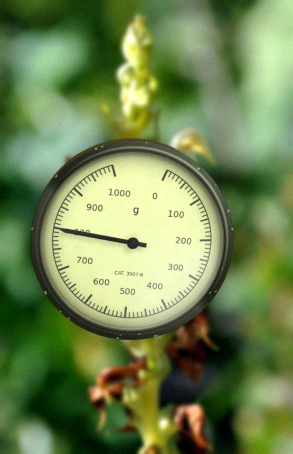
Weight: 800 g
